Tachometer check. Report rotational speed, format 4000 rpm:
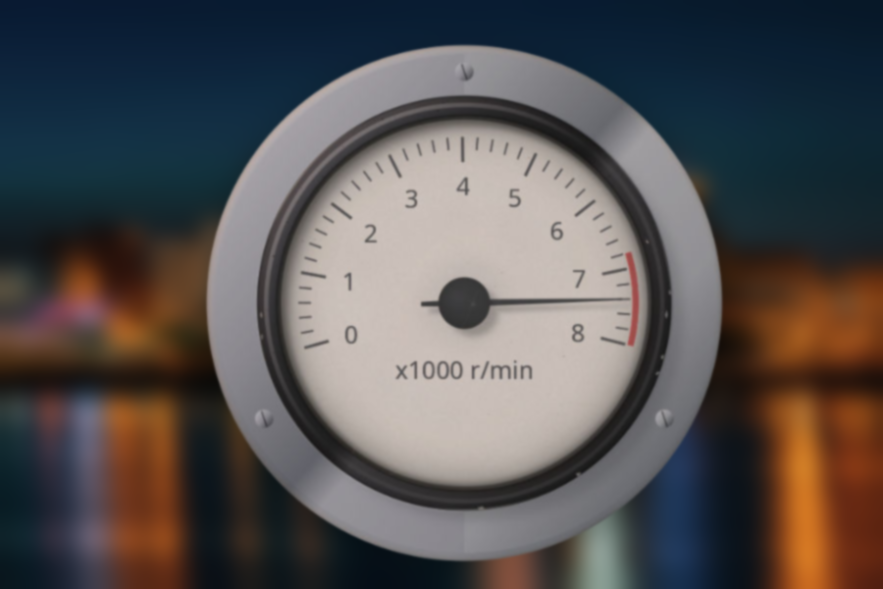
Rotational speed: 7400 rpm
